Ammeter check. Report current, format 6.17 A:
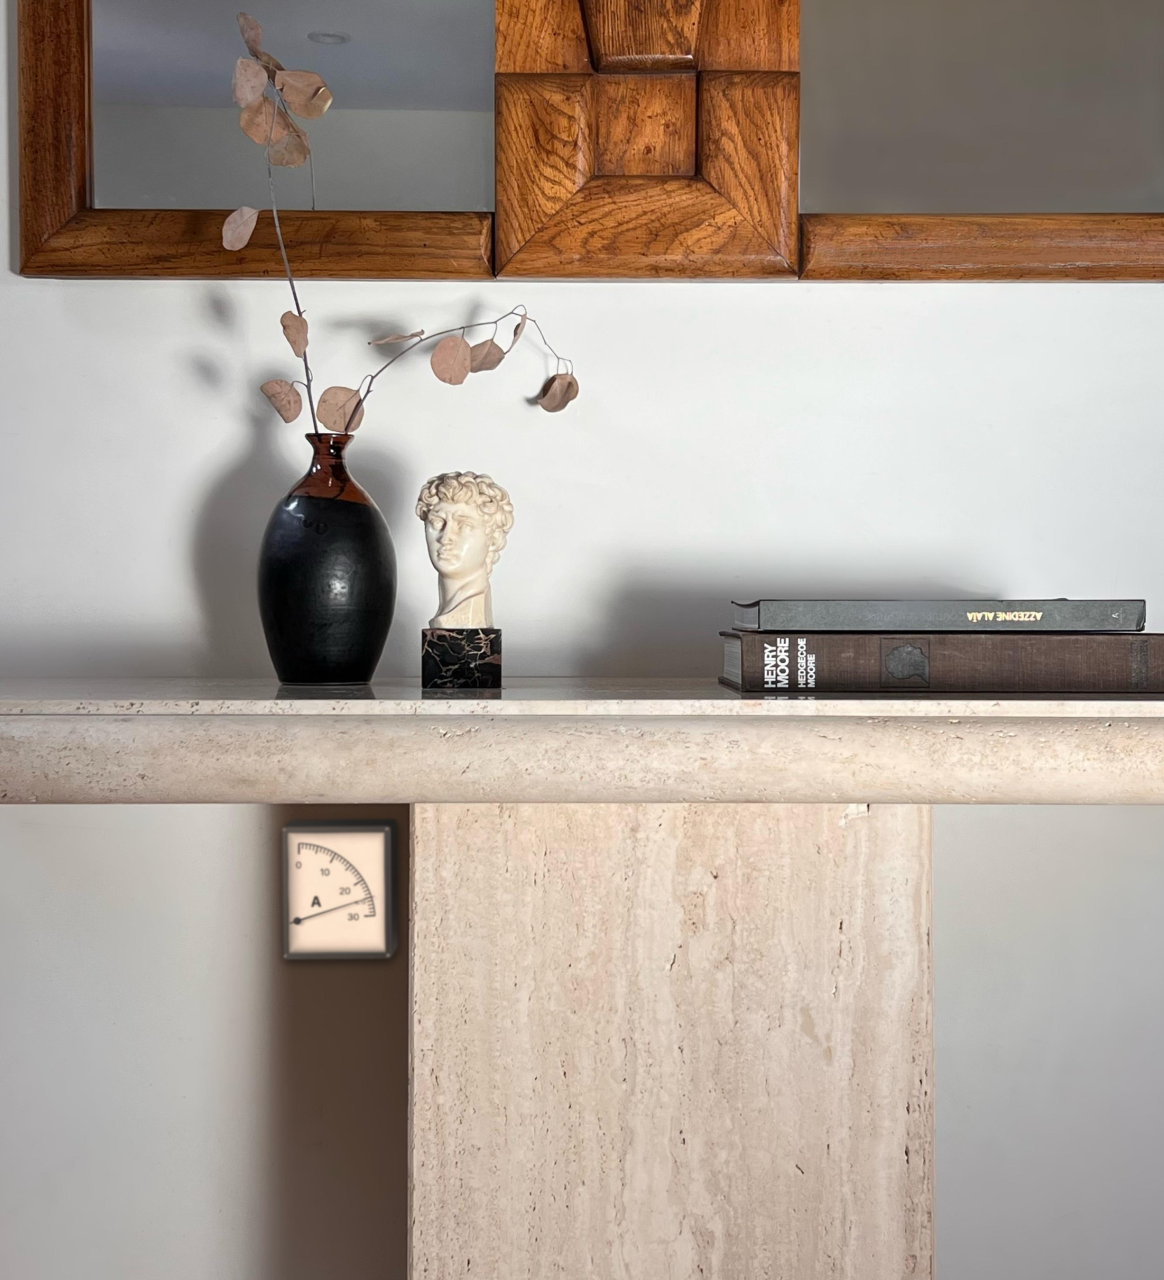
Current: 25 A
